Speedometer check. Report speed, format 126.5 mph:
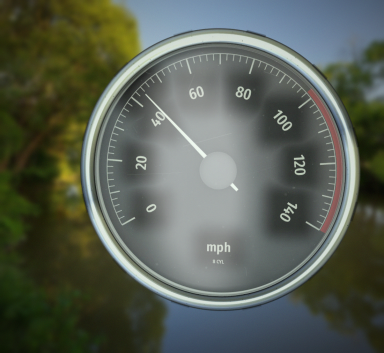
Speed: 44 mph
